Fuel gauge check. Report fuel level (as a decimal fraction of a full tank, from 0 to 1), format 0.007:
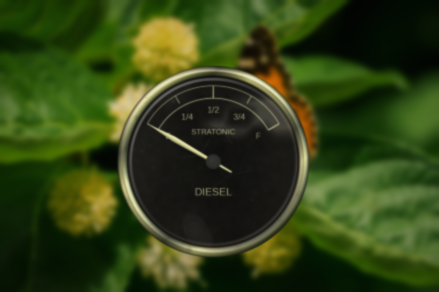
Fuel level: 0
